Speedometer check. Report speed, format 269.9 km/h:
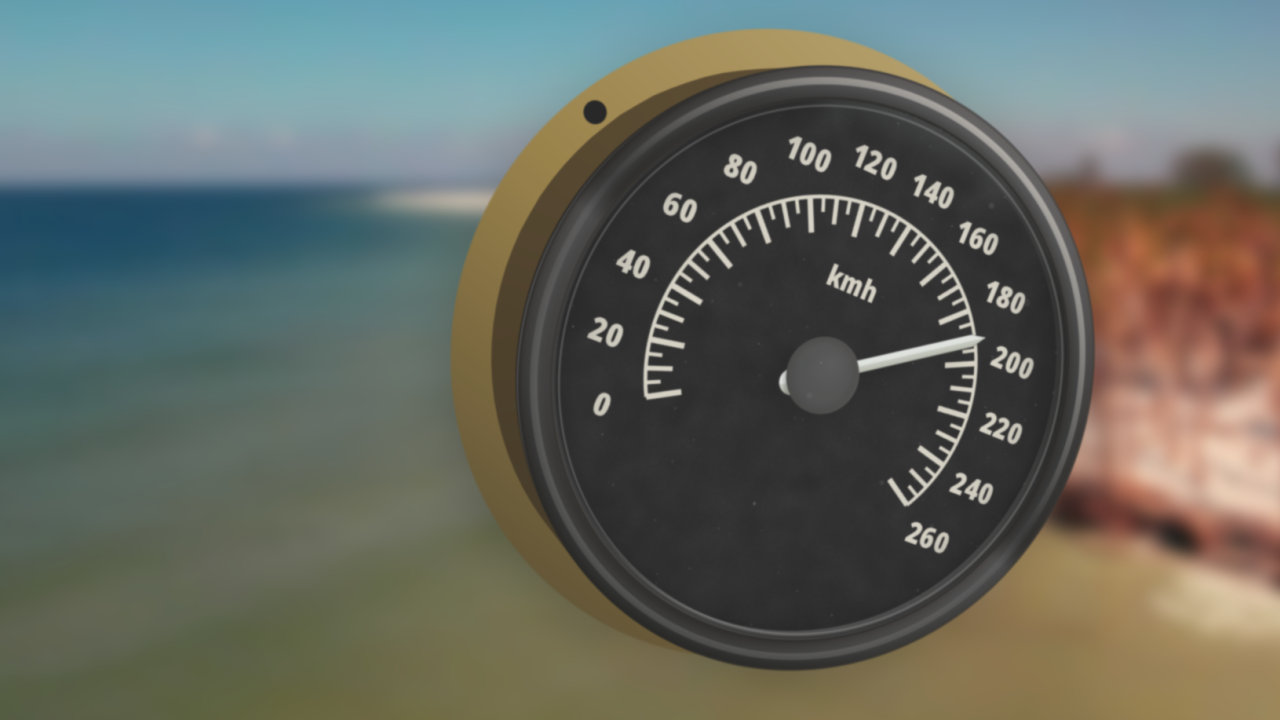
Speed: 190 km/h
